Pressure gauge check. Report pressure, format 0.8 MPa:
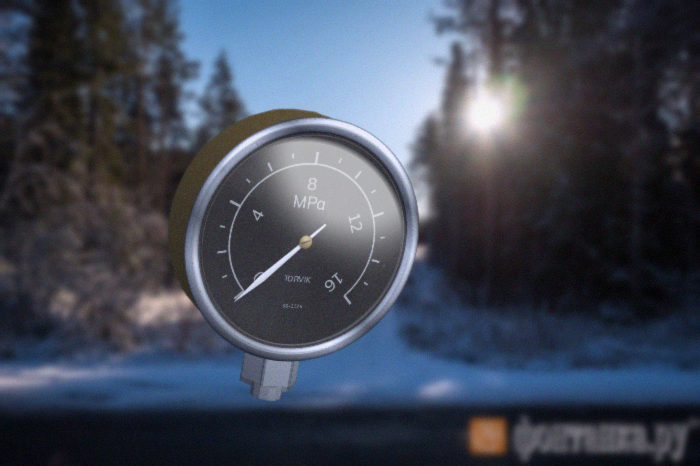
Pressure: 0 MPa
